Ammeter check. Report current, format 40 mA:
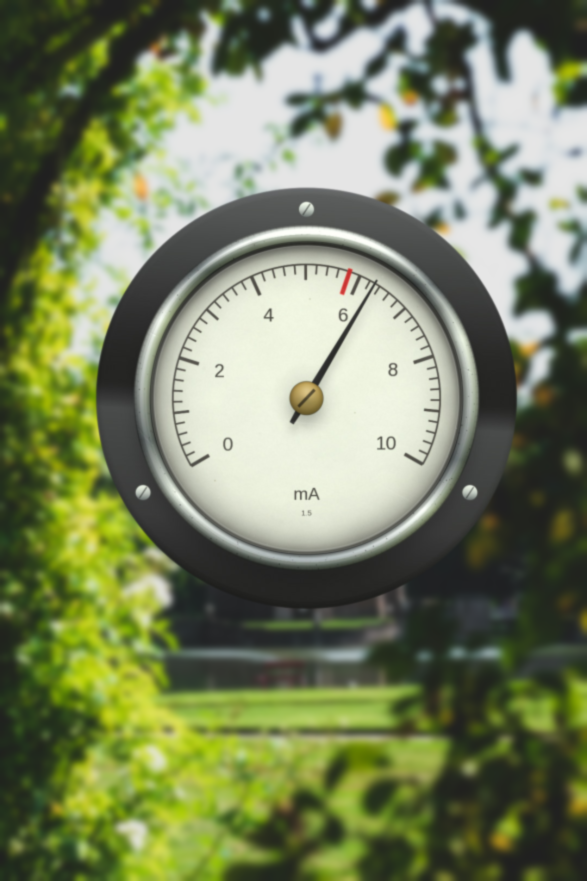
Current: 6.3 mA
